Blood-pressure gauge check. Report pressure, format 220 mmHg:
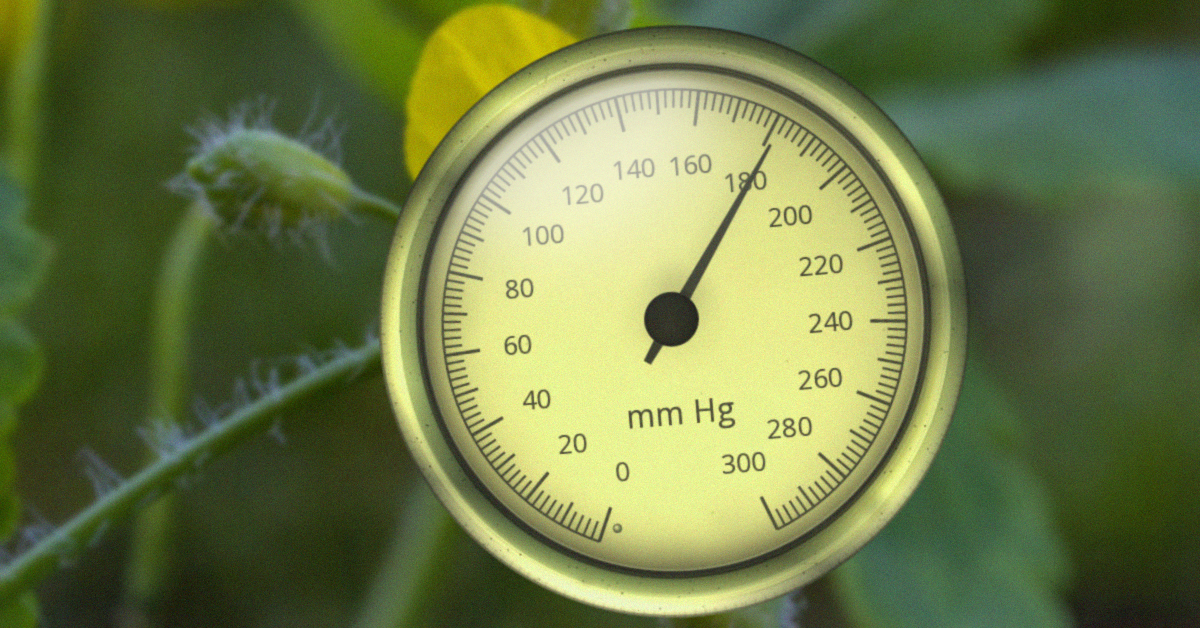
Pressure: 182 mmHg
